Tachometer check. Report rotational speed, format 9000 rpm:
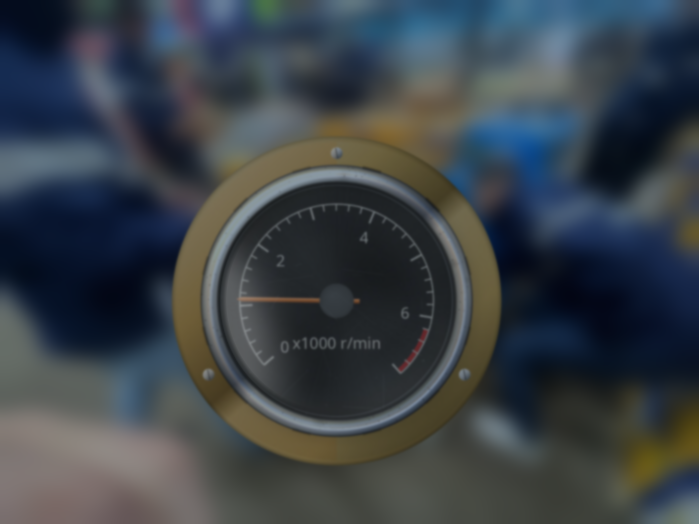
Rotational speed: 1100 rpm
